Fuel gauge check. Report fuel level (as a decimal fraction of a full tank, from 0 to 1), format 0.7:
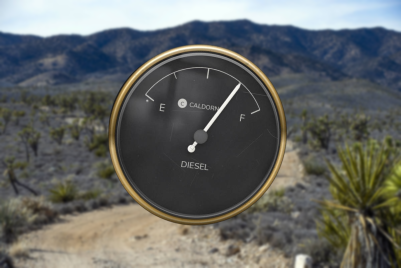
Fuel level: 0.75
